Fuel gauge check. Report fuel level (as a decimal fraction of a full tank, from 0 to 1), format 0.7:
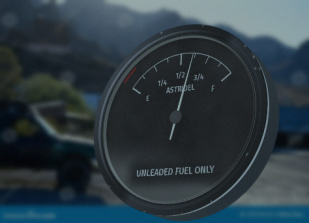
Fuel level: 0.625
